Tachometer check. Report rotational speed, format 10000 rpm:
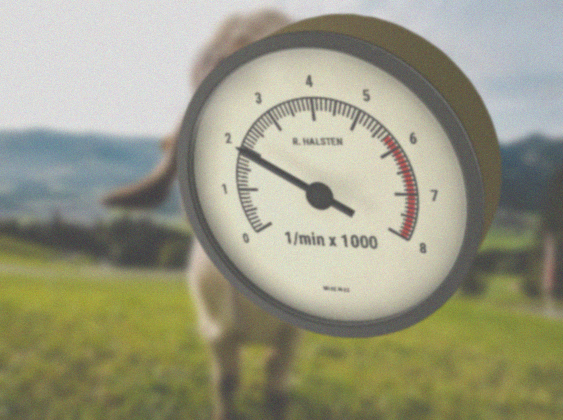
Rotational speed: 2000 rpm
